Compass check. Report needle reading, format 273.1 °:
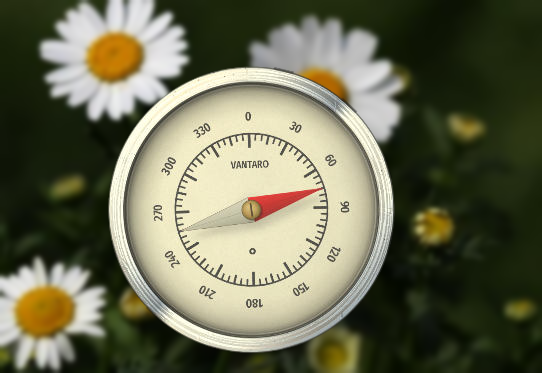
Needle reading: 75 °
